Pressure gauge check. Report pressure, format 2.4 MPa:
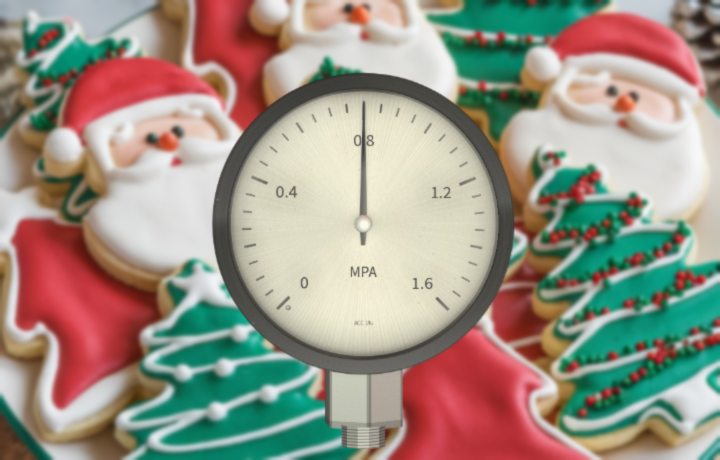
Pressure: 0.8 MPa
